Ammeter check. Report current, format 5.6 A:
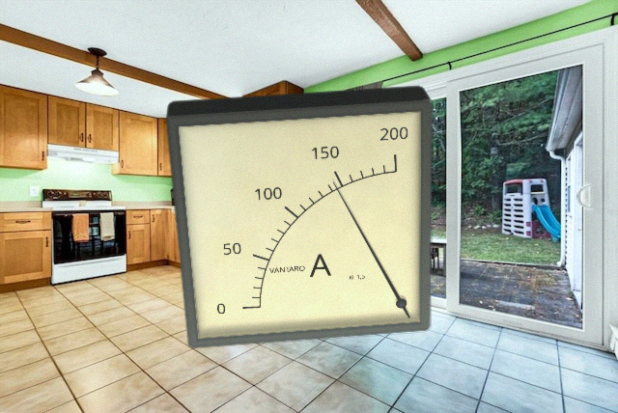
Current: 145 A
